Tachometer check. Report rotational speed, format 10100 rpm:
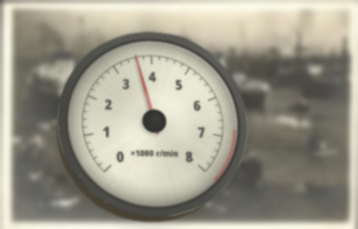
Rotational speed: 3600 rpm
